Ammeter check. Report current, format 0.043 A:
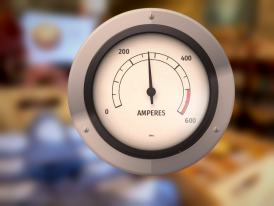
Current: 275 A
